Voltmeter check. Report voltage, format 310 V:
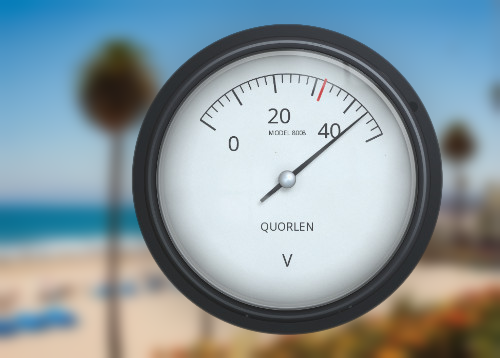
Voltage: 44 V
